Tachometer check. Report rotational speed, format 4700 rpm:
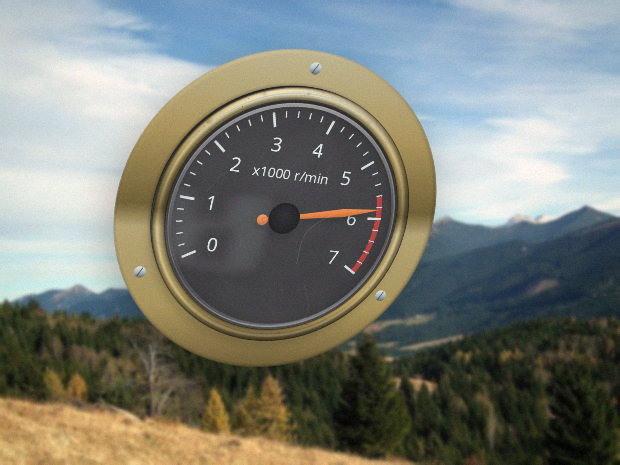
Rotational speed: 5800 rpm
